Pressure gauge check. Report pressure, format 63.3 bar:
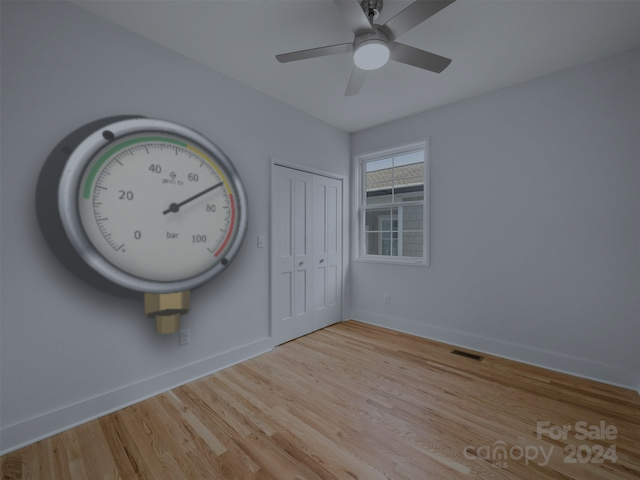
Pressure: 70 bar
